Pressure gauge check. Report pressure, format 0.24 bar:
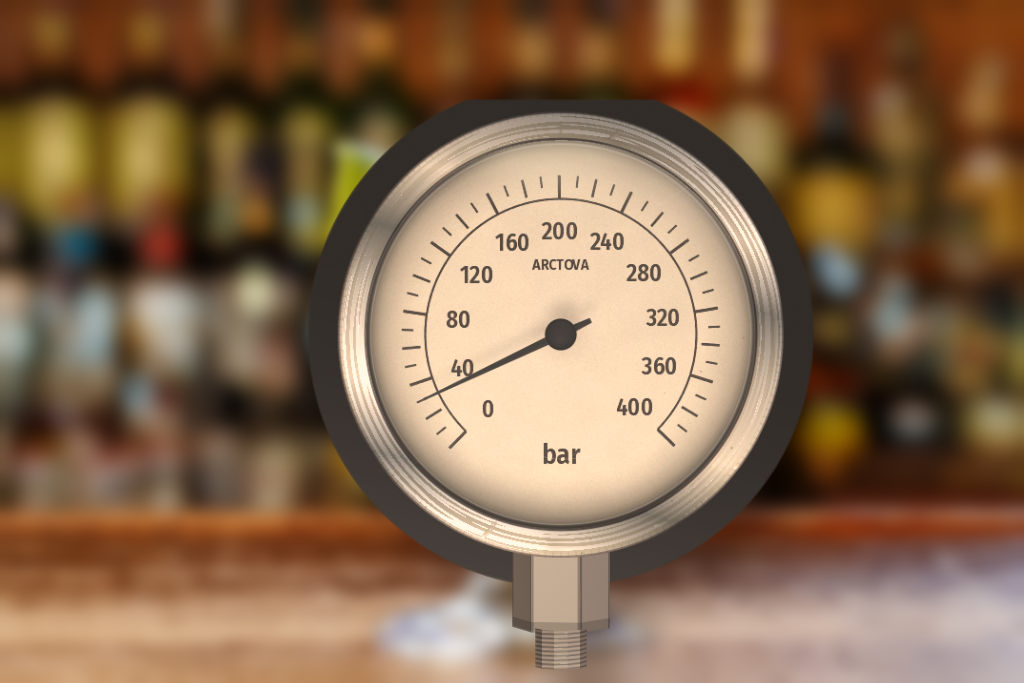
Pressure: 30 bar
